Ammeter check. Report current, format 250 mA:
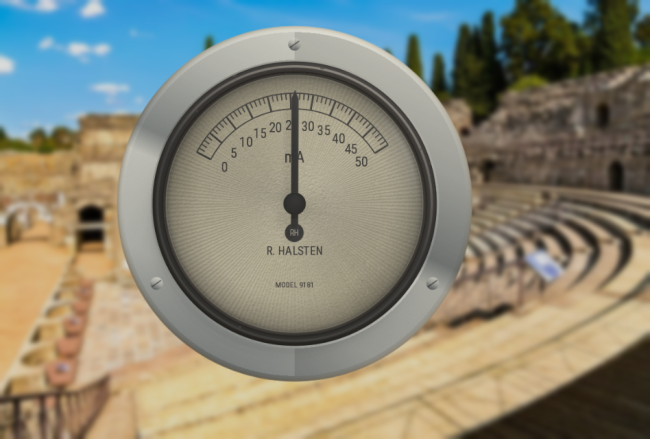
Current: 26 mA
